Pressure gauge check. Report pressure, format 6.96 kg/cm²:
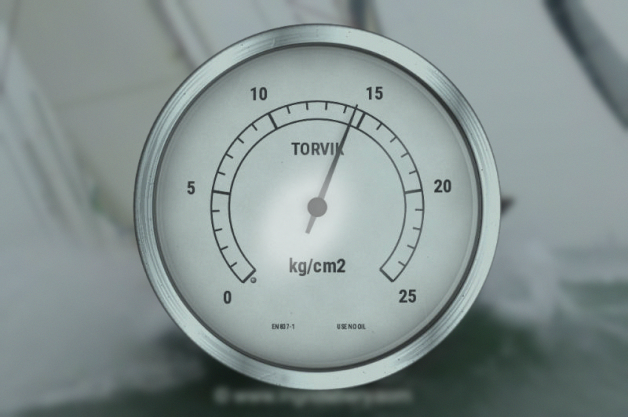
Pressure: 14.5 kg/cm²
